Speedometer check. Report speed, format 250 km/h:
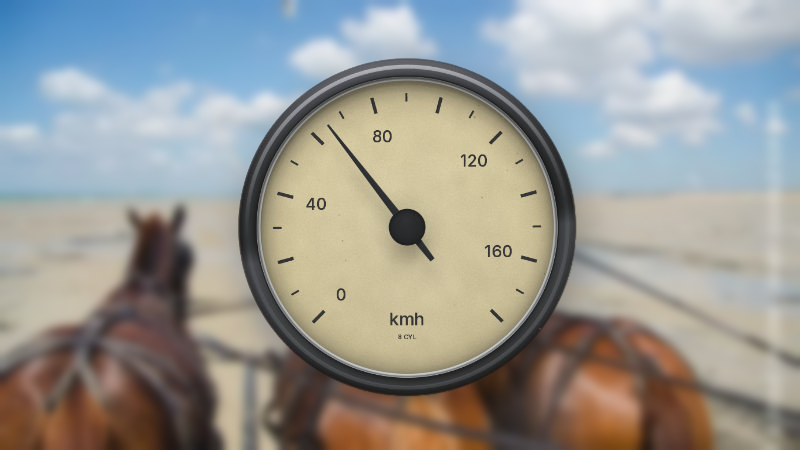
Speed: 65 km/h
